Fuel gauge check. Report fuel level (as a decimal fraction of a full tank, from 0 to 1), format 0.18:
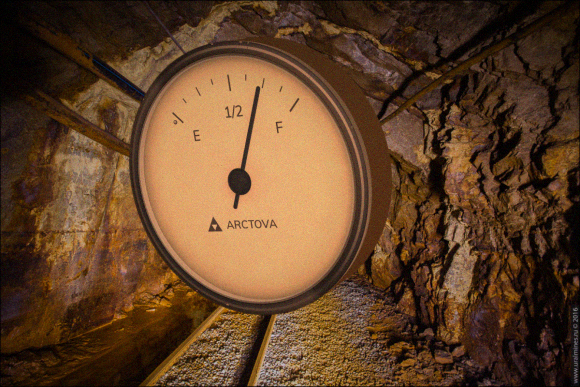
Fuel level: 0.75
